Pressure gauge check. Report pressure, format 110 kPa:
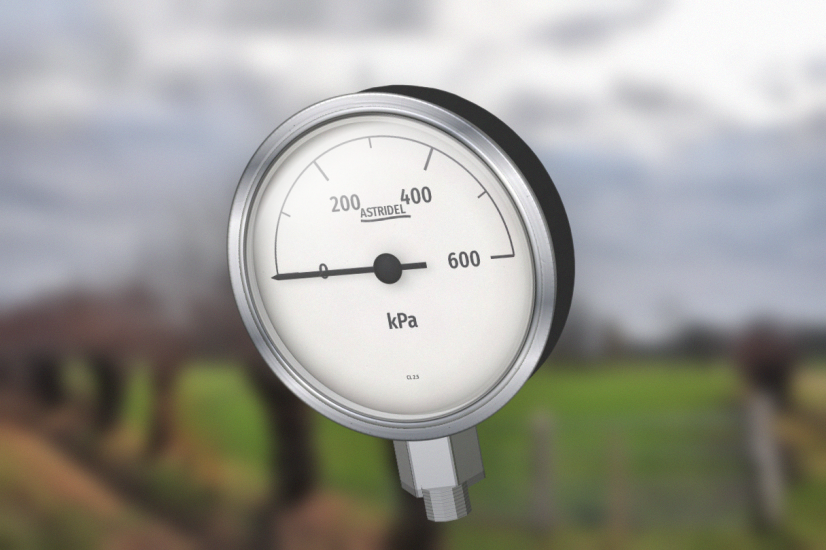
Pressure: 0 kPa
